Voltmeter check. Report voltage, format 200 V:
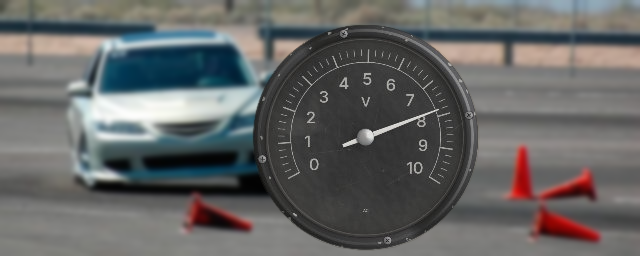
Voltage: 7.8 V
